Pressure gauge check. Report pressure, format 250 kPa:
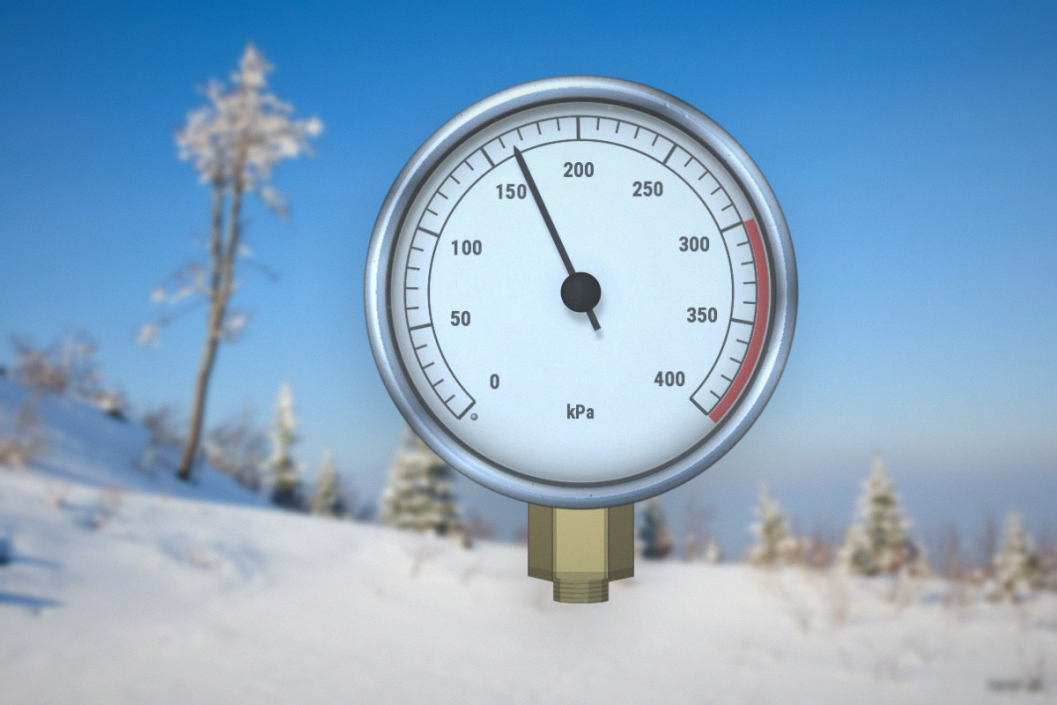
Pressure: 165 kPa
